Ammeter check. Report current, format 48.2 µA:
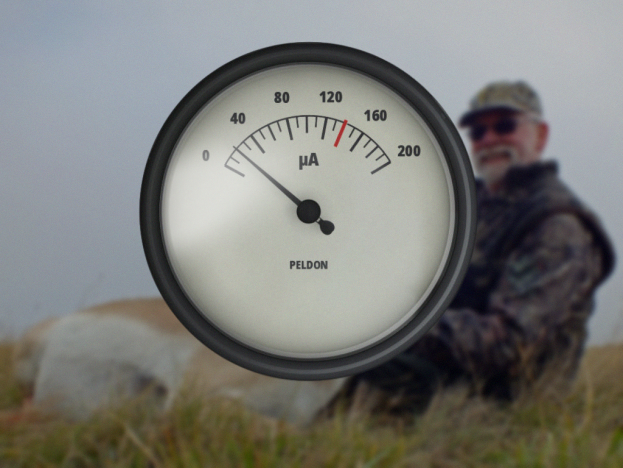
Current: 20 µA
